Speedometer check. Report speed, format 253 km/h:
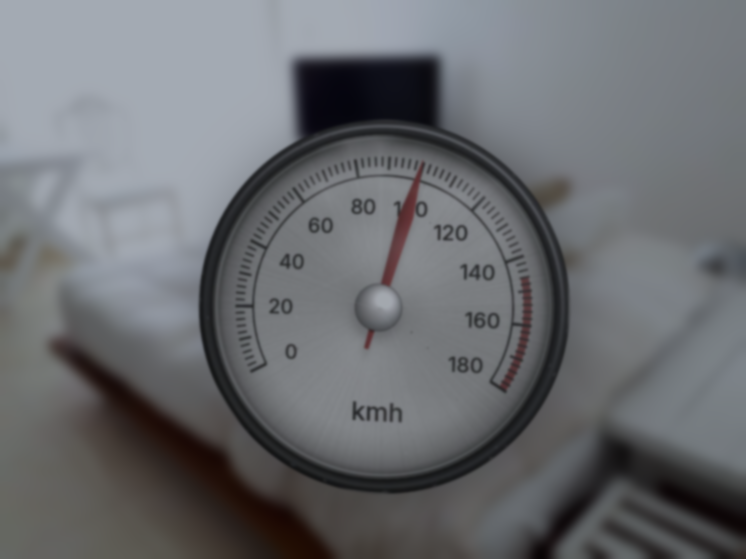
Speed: 100 km/h
